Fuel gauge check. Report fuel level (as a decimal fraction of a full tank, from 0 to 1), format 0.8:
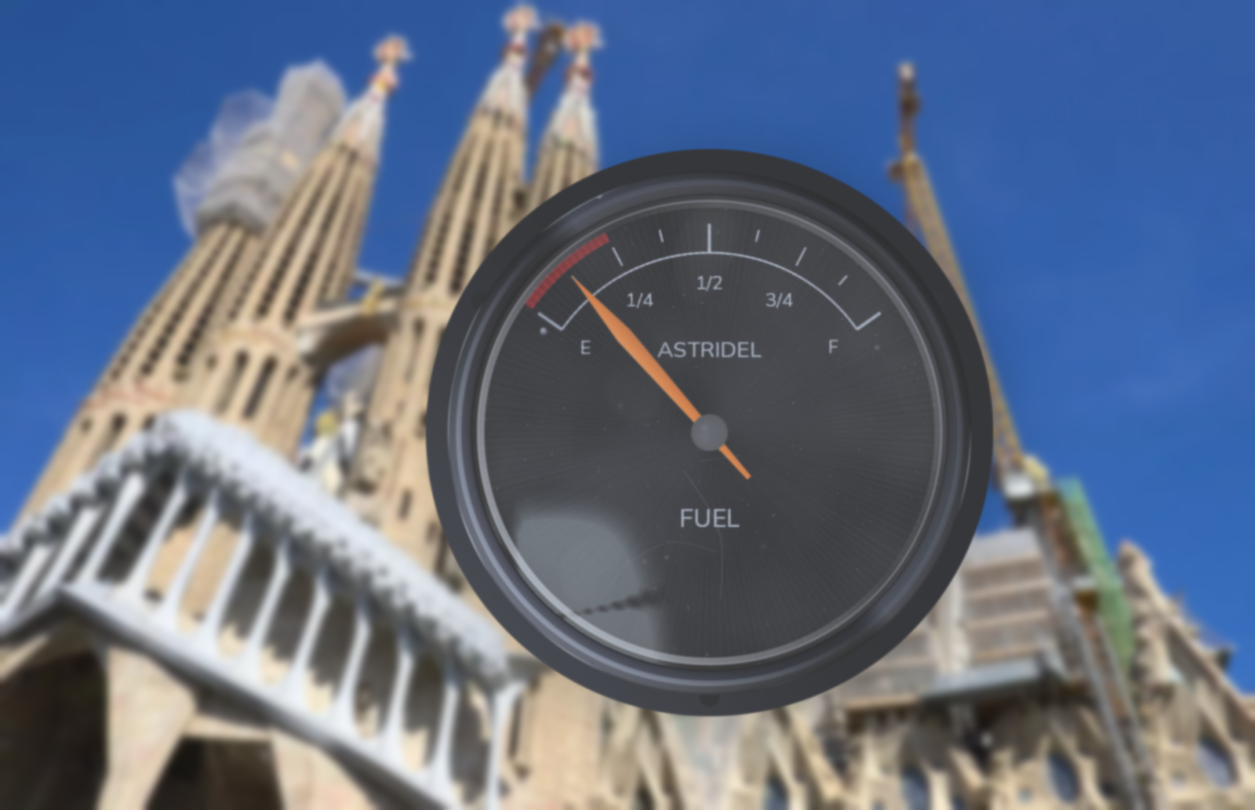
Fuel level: 0.125
